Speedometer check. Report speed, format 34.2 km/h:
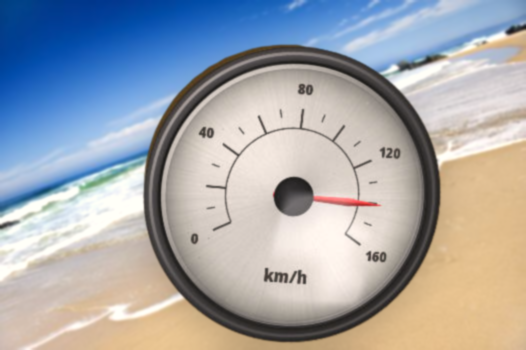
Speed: 140 km/h
